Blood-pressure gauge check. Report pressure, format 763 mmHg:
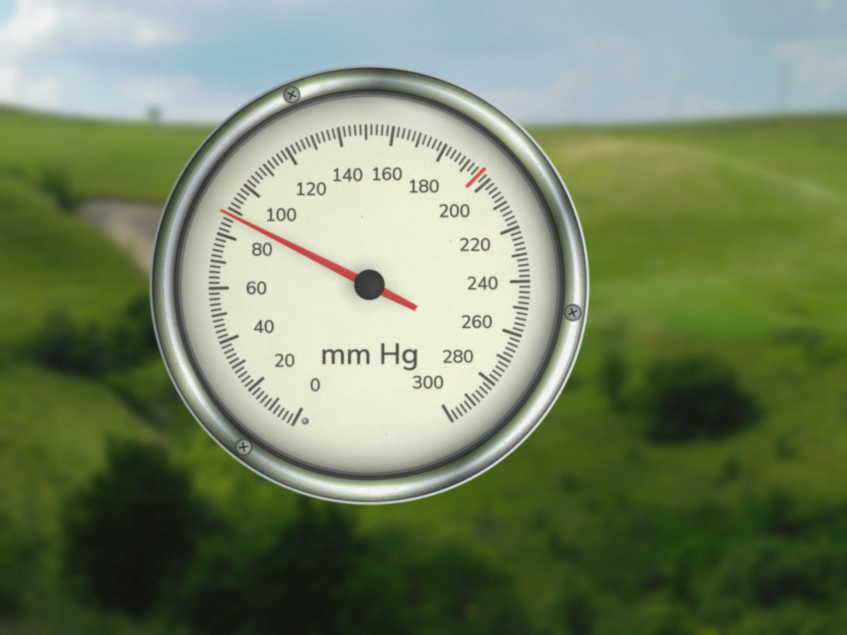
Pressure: 88 mmHg
